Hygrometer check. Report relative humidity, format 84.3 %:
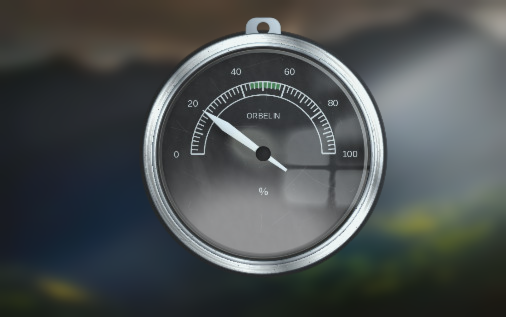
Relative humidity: 20 %
